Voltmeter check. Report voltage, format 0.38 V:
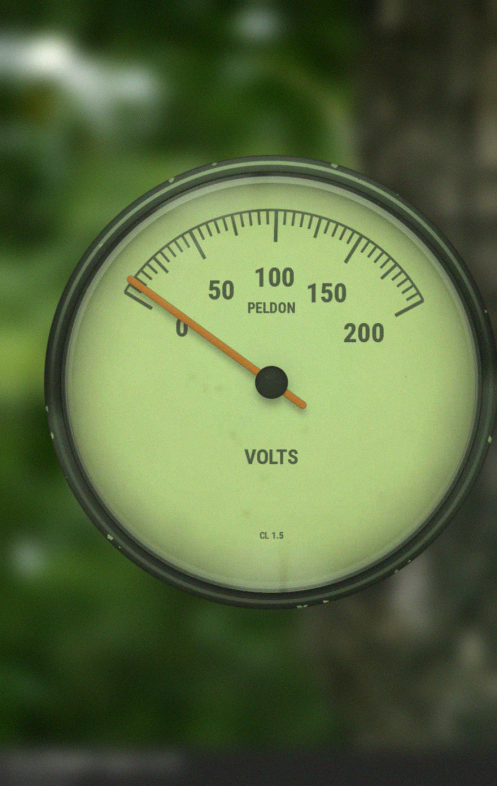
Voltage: 7.5 V
